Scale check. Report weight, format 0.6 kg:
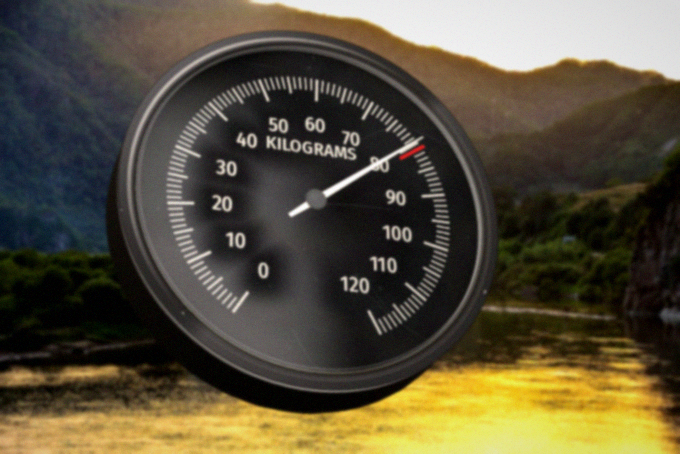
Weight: 80 kg
